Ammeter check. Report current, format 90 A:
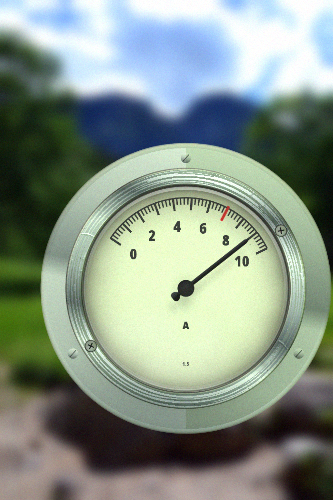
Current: 9 A
